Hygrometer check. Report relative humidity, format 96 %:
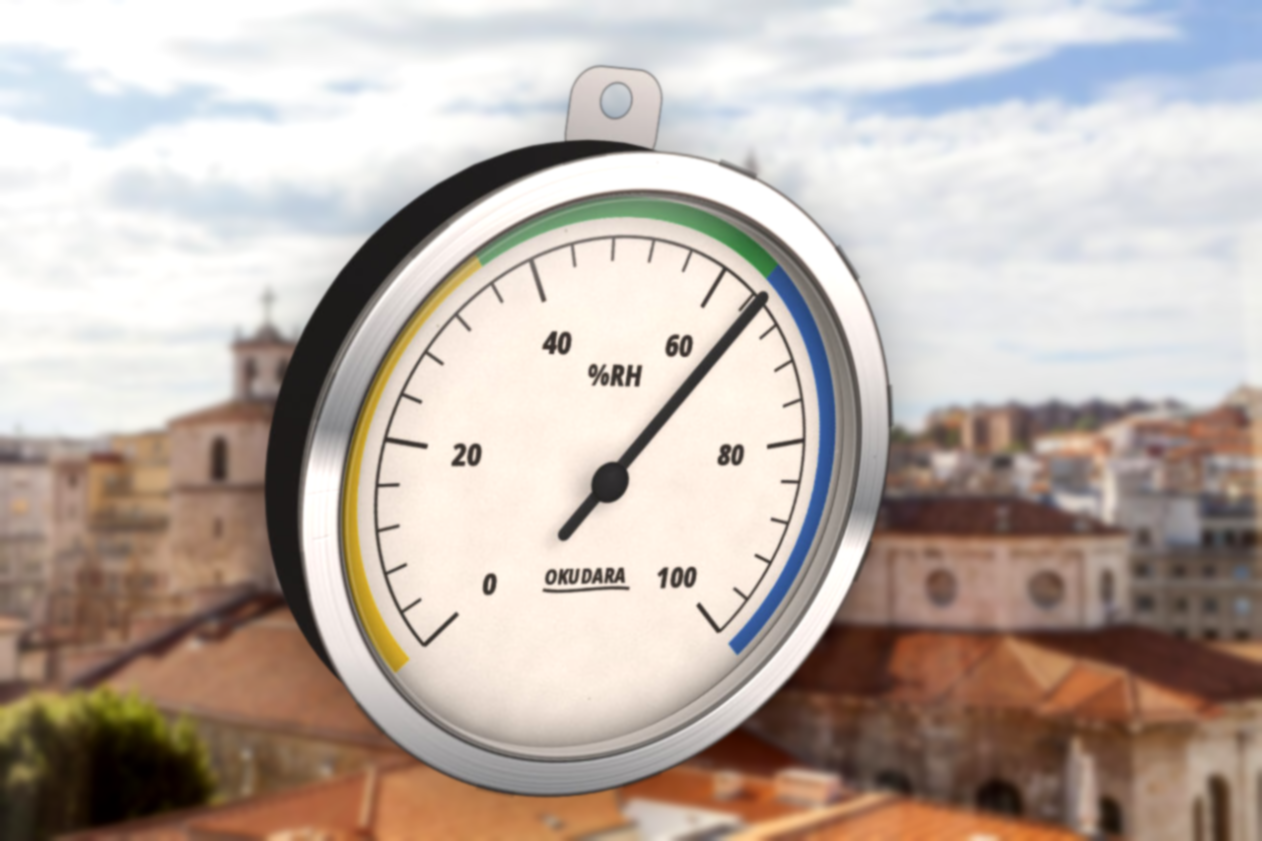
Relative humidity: 64 %
